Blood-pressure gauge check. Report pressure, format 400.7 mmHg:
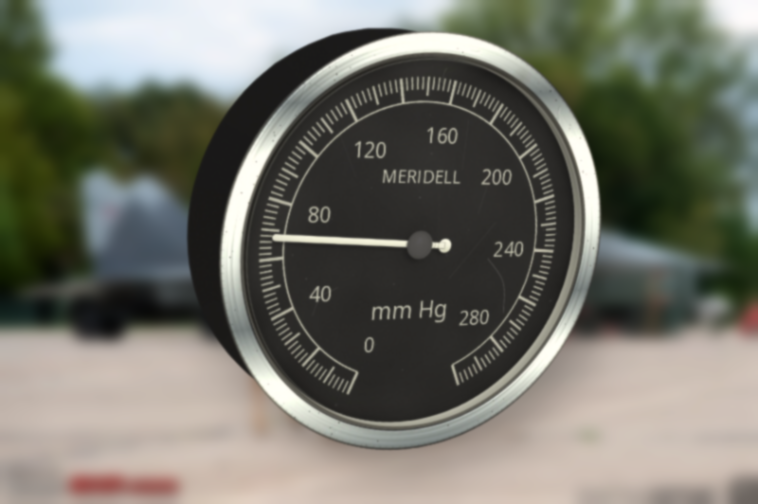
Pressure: 68 mmHg
